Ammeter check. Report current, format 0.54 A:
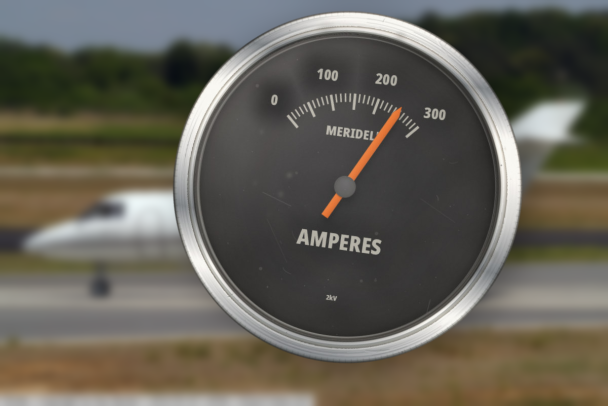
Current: 250 A
